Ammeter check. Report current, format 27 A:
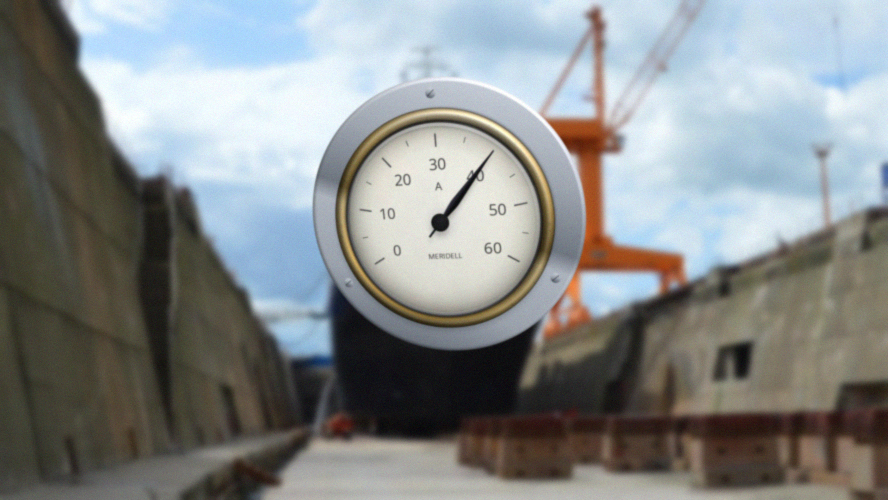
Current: 40 A
